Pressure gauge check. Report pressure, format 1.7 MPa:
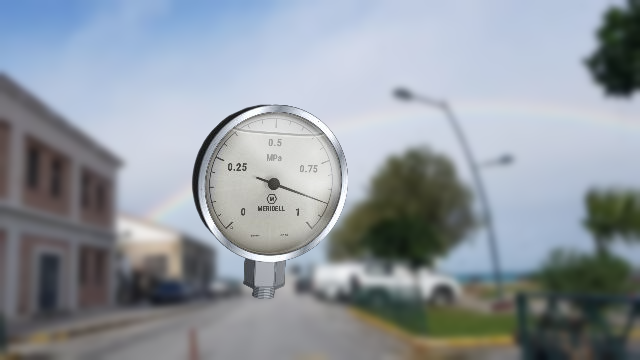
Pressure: 0.9 MPa
